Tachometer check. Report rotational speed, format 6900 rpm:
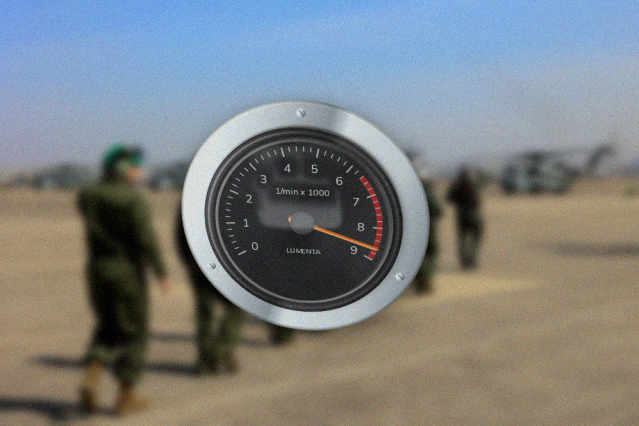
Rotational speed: 8600 rpm
